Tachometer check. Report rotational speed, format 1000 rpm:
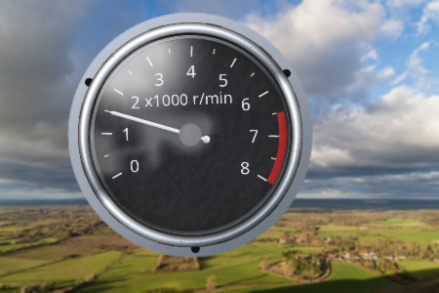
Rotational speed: 1500 rpm
